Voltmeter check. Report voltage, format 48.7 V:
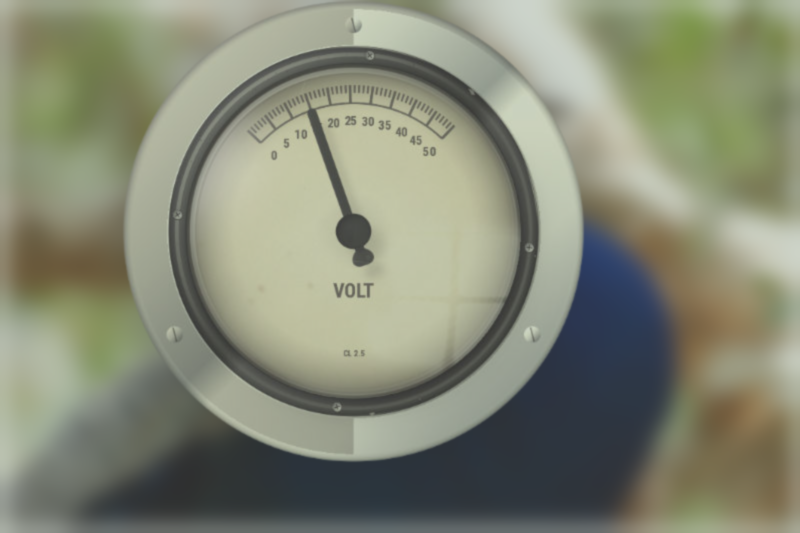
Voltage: 15 V
